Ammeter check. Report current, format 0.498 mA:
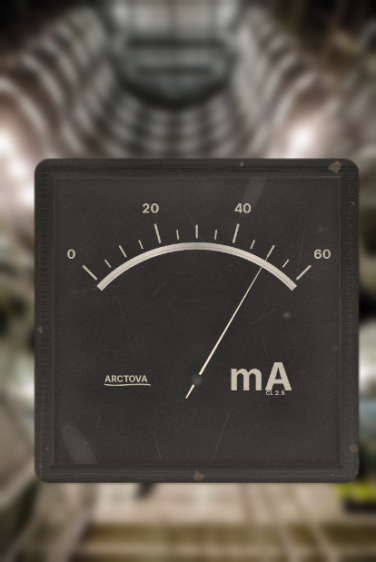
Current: 50 mA
